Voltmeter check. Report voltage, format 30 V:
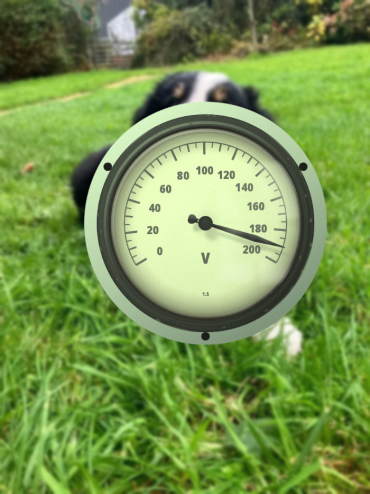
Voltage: 190 V
